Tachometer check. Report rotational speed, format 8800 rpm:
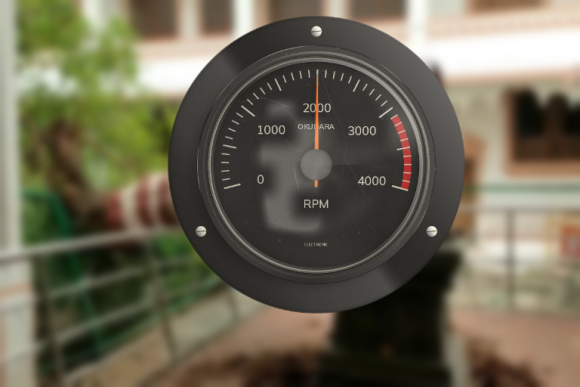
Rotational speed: 2000 rpm
